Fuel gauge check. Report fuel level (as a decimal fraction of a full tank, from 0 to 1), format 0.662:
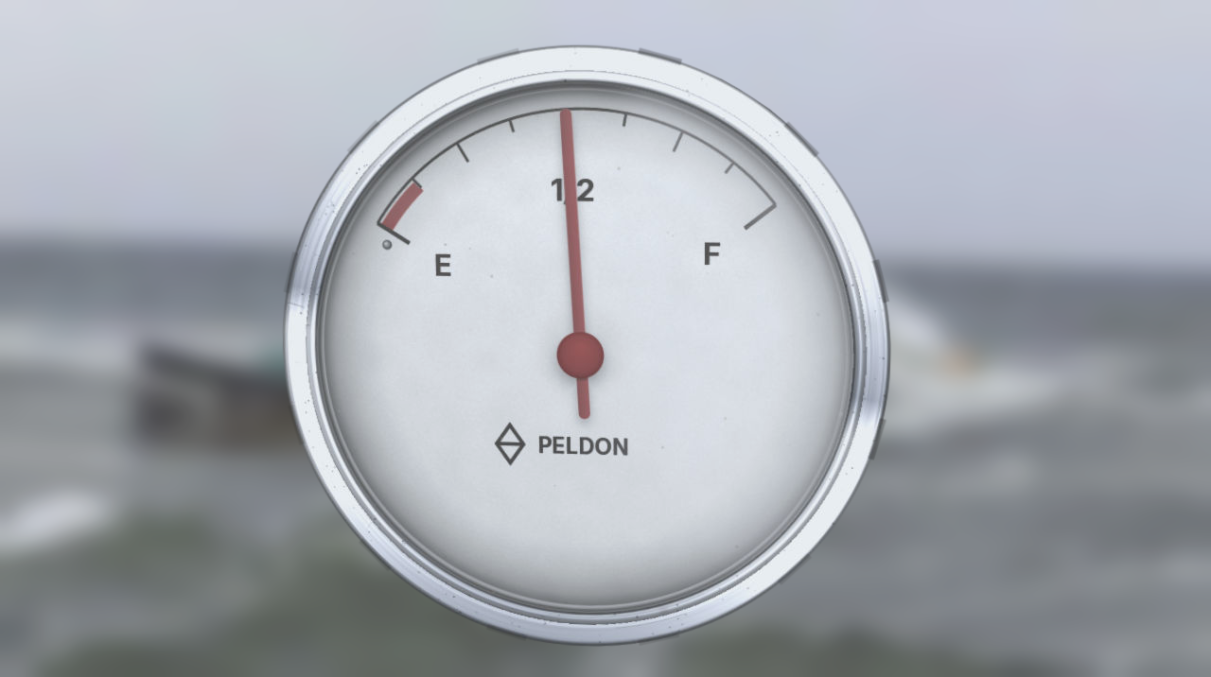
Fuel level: 0.5
